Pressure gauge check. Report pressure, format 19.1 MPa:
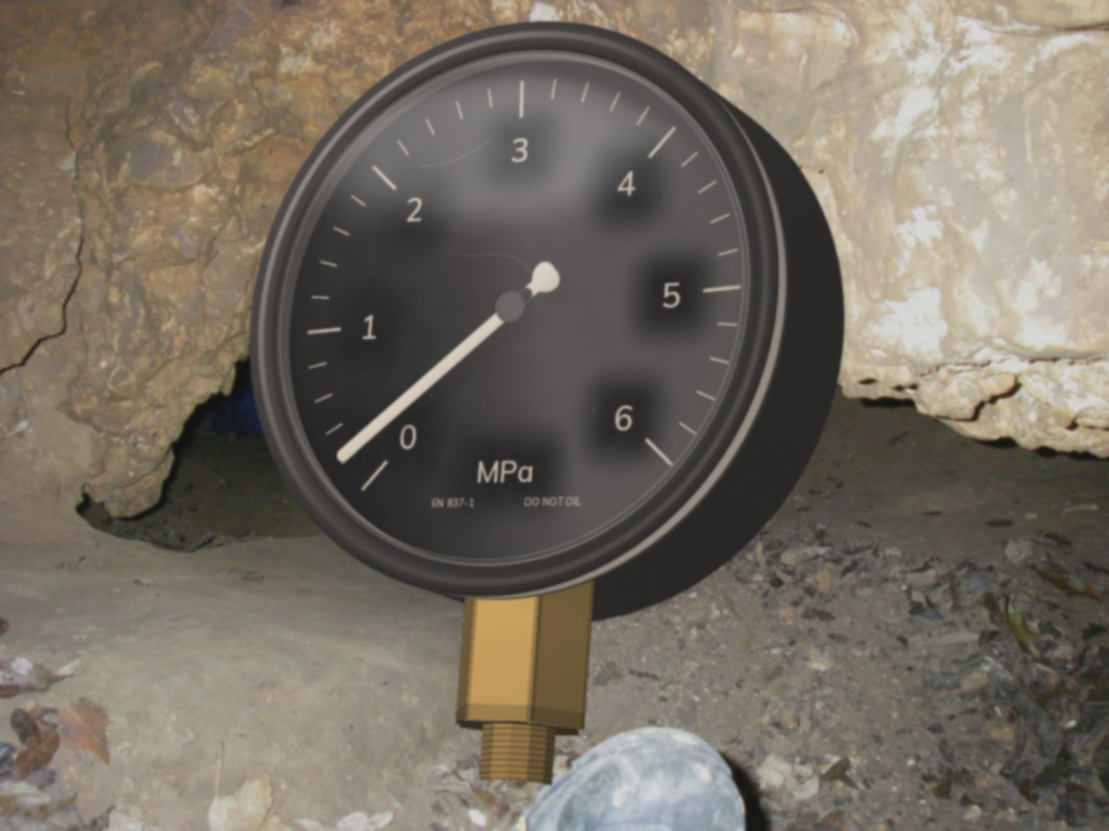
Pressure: 0.2 MPa
